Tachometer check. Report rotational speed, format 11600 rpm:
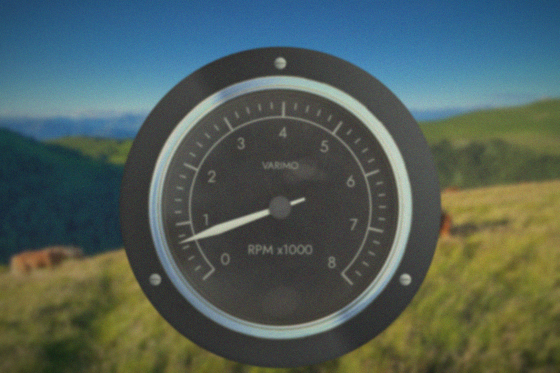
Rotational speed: 700 rpm
